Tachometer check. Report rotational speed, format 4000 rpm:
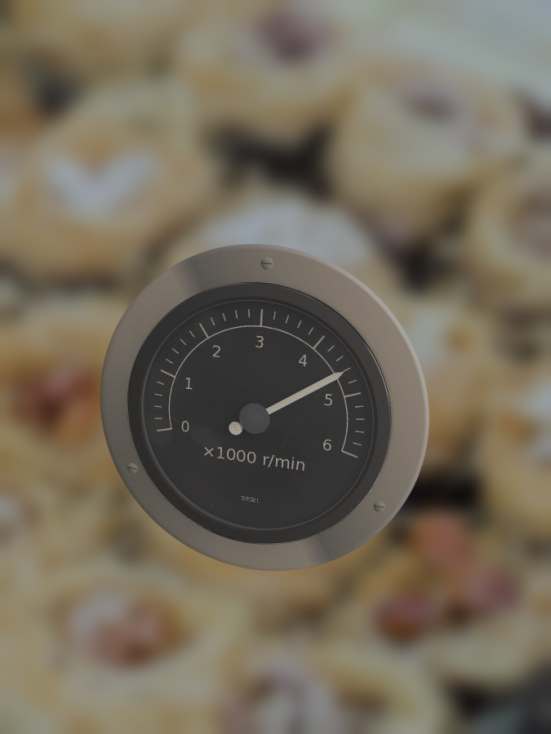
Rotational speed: 4600 rpm
